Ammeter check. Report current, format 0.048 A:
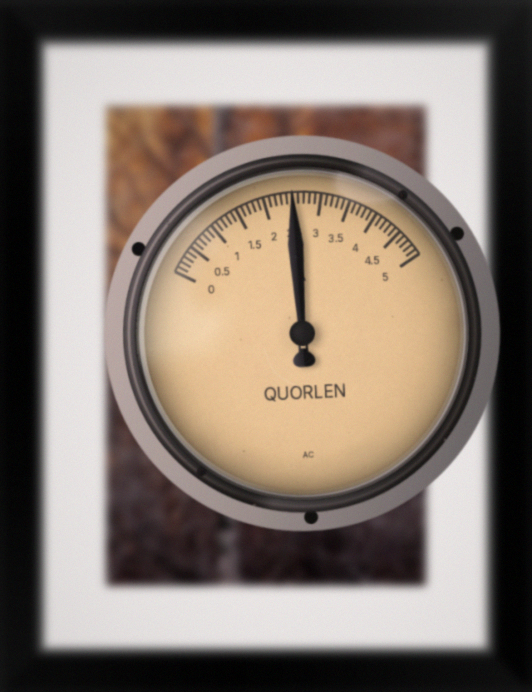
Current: 2.5 A
